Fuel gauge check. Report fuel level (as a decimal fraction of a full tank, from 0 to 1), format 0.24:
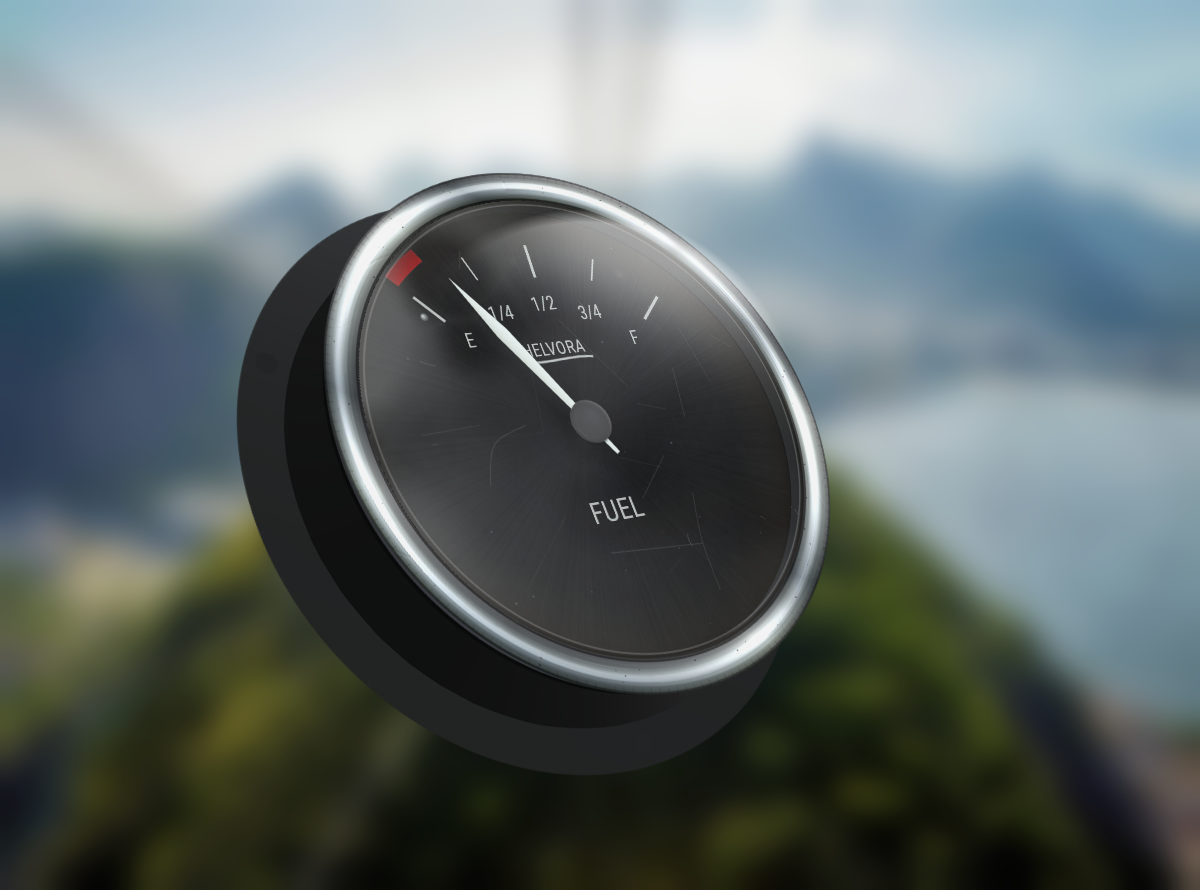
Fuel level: 0.125
